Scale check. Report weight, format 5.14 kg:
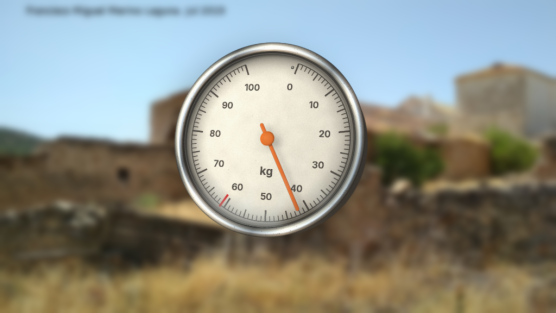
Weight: 42 kg
